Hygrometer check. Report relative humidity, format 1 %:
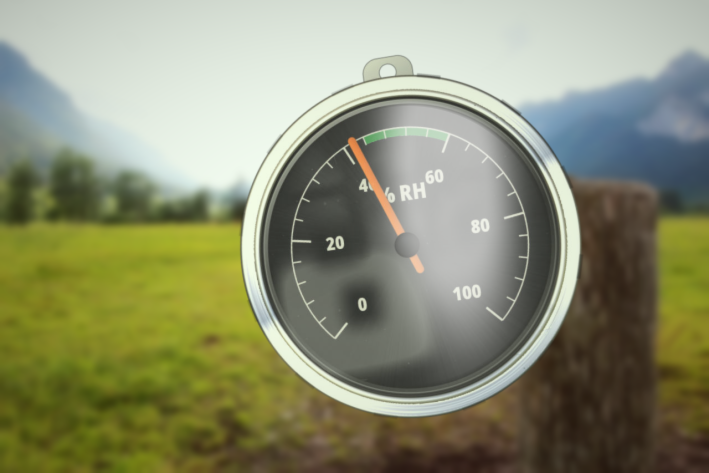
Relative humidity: 42 %
